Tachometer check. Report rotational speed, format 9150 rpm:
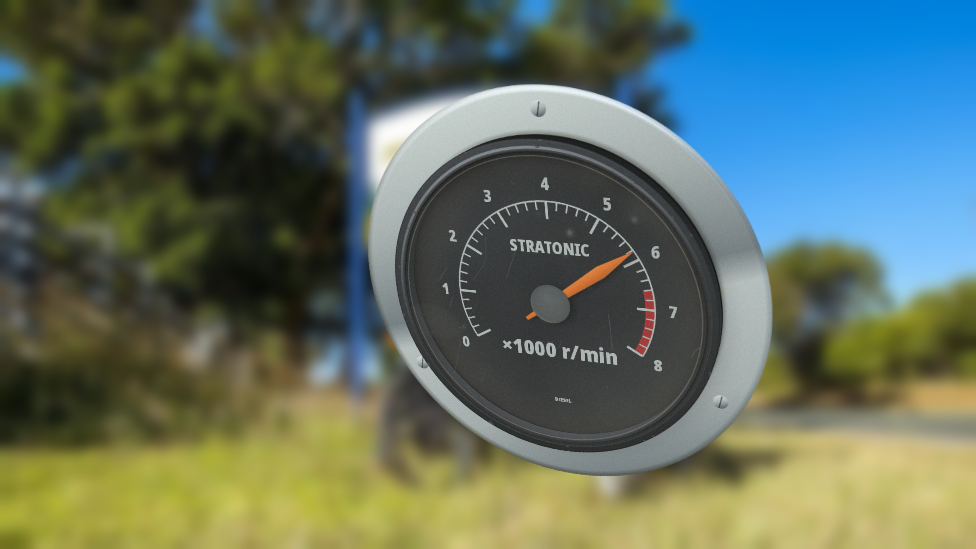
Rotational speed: 5800 rpm
